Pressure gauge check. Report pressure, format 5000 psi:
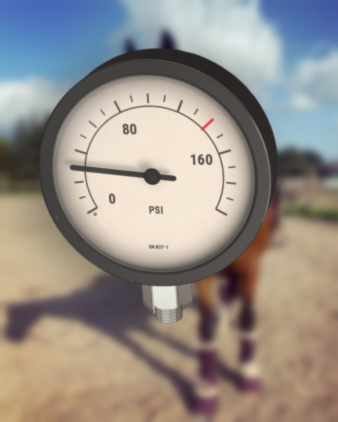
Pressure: 30 psi
